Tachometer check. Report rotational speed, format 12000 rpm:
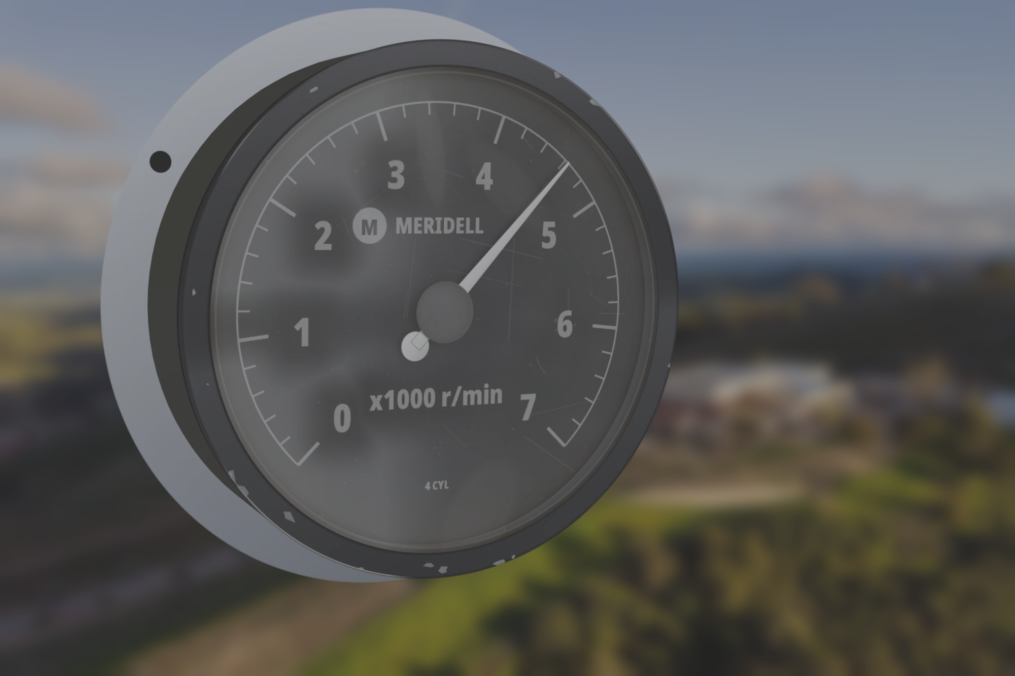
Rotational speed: 4600 rpm
